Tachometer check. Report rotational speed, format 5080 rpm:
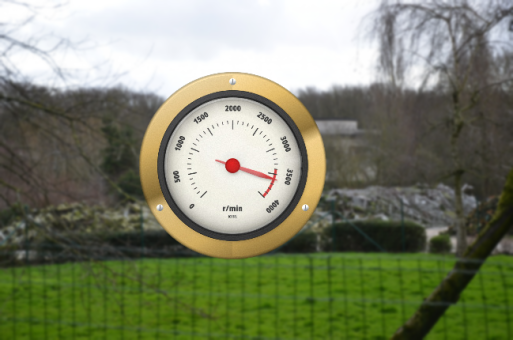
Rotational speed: 3600 rpm
